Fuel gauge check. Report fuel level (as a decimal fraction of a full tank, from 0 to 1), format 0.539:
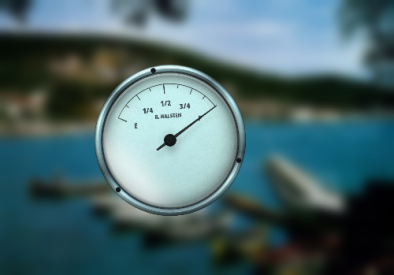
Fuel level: 1
